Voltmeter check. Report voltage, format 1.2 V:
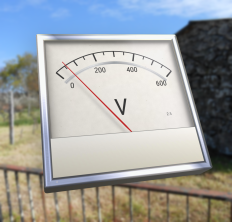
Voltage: 50 V
